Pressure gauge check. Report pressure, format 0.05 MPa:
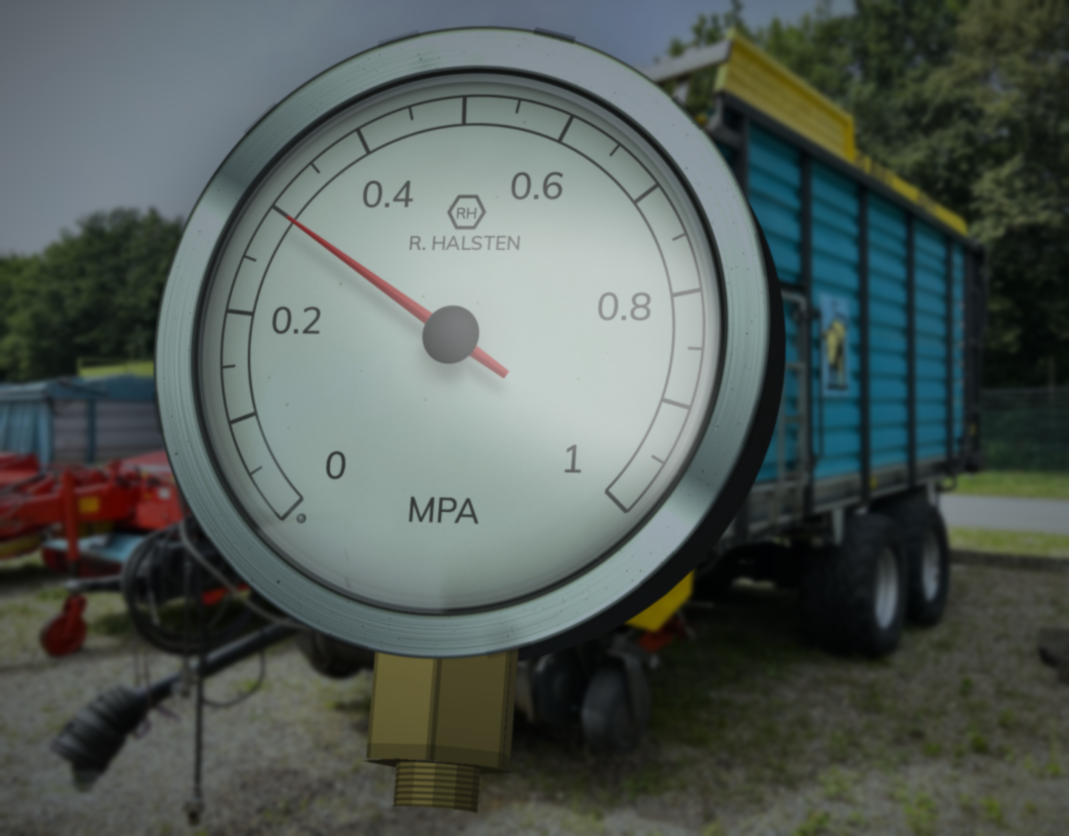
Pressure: 0.3 MPa
